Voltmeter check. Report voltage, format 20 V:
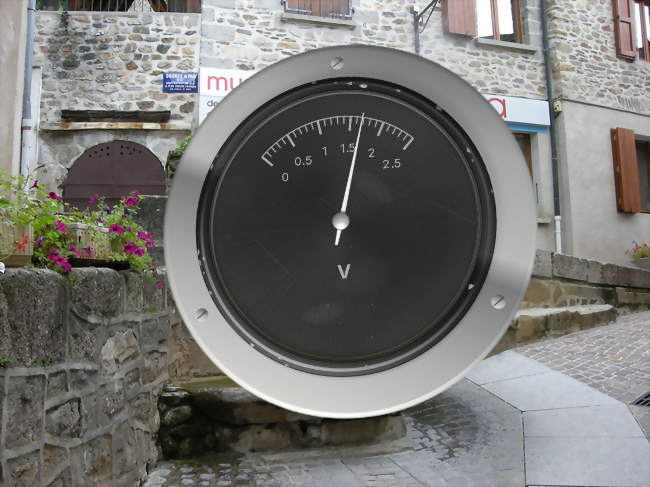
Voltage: 1.7 V
